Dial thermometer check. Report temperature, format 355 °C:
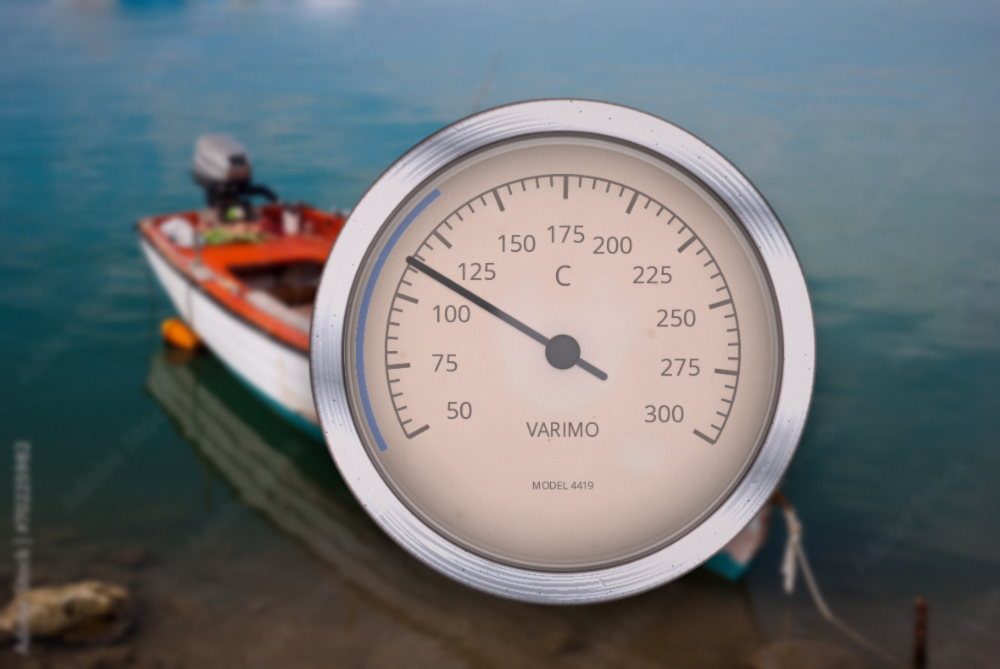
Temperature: 112.5 °C
